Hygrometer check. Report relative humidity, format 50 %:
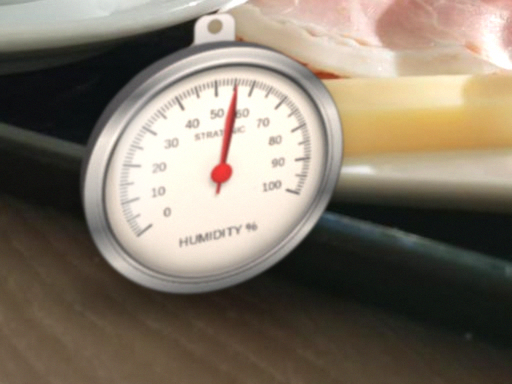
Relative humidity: 55 %
